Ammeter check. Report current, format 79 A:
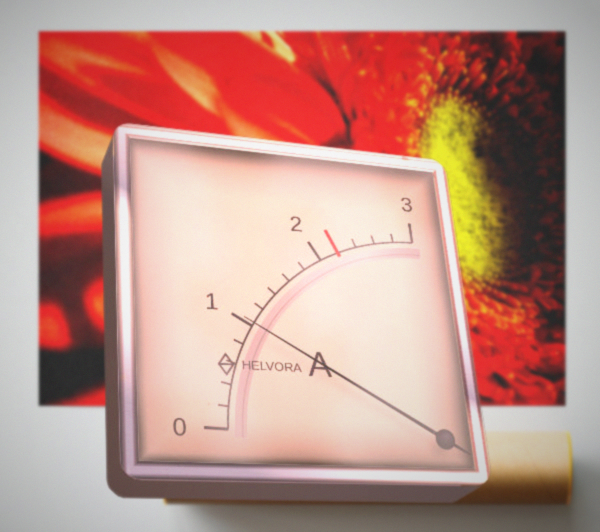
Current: 1 A
